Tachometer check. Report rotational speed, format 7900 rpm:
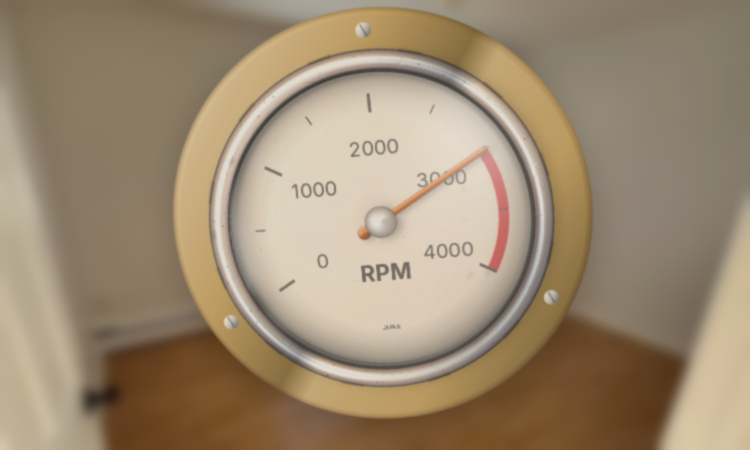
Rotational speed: 3000 rpm
